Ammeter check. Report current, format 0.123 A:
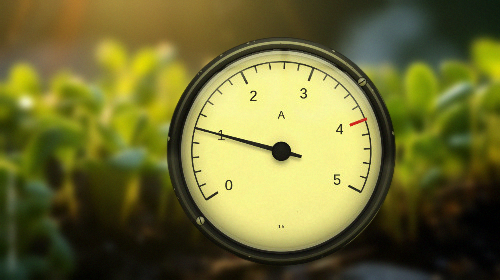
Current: 1 A
